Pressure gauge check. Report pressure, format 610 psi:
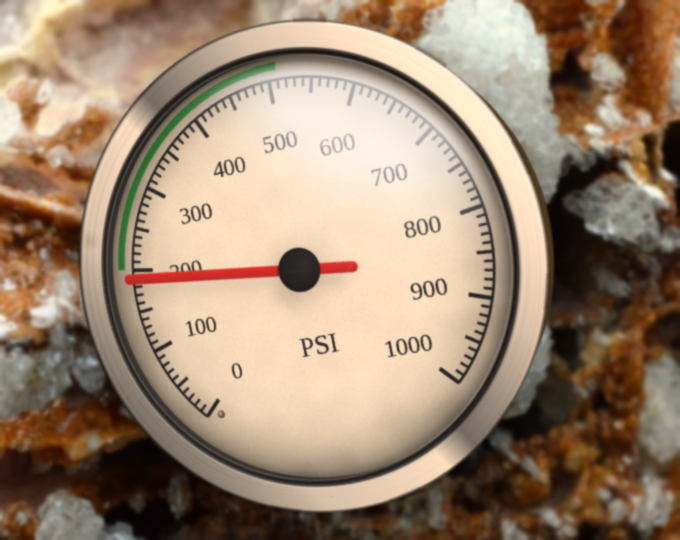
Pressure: 190 psi
